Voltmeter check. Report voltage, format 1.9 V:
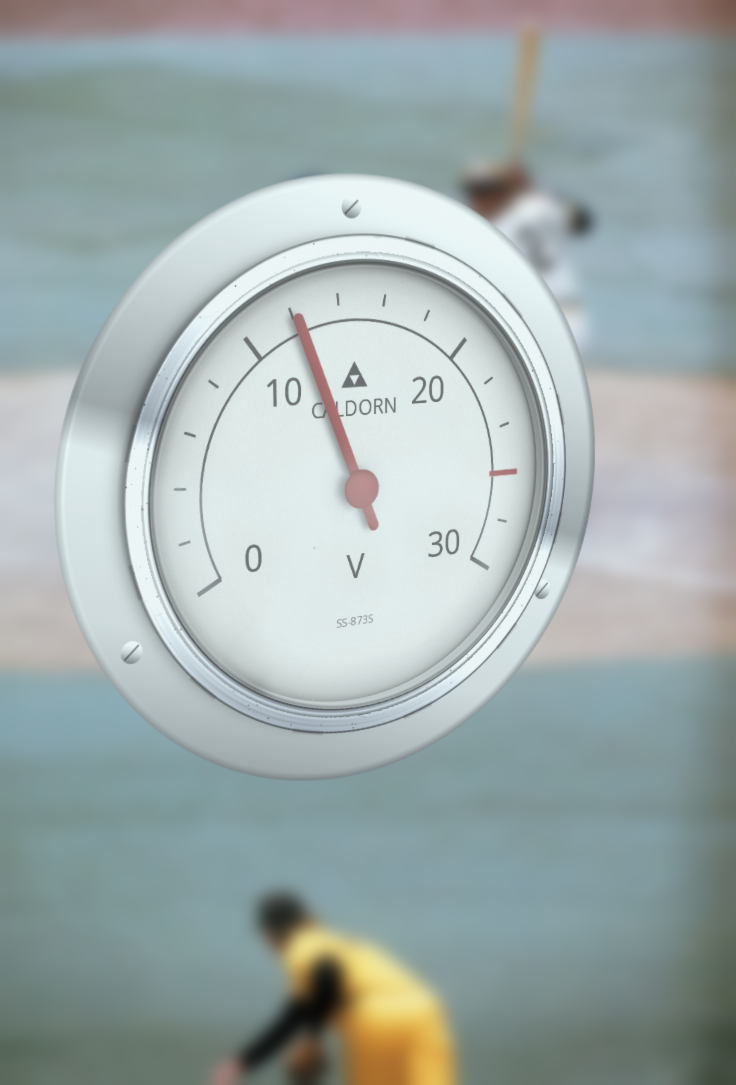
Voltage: 12 V
